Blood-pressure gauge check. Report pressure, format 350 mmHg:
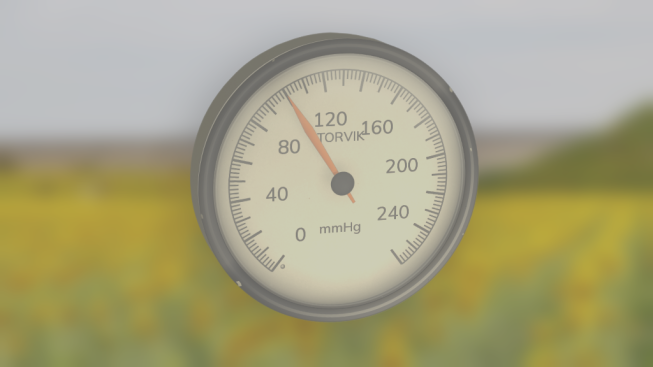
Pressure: 100 mmHg
